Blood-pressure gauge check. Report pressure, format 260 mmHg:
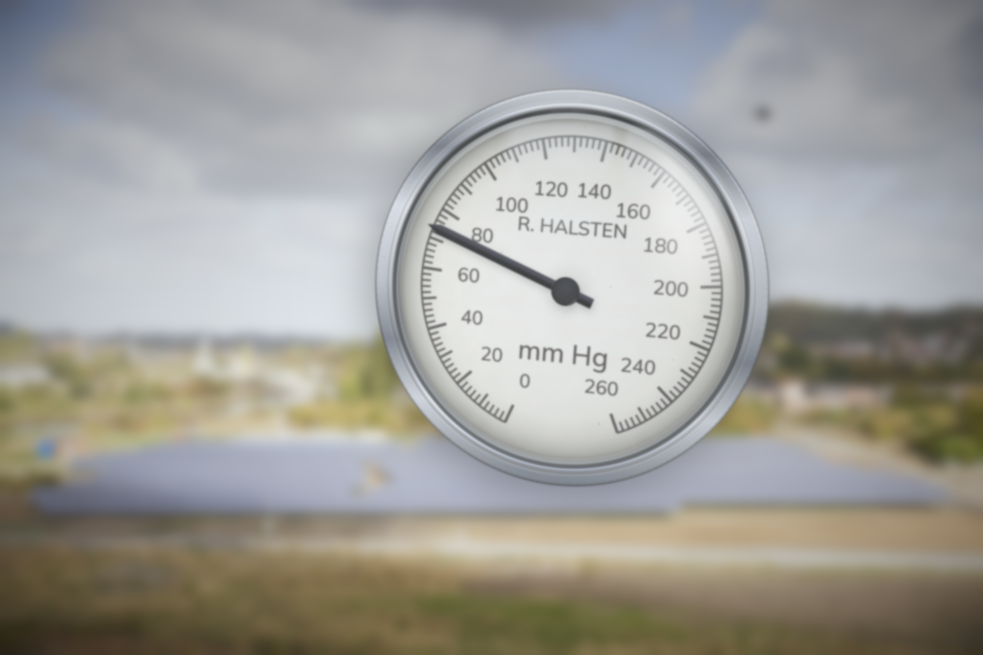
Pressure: 74 mmHg
